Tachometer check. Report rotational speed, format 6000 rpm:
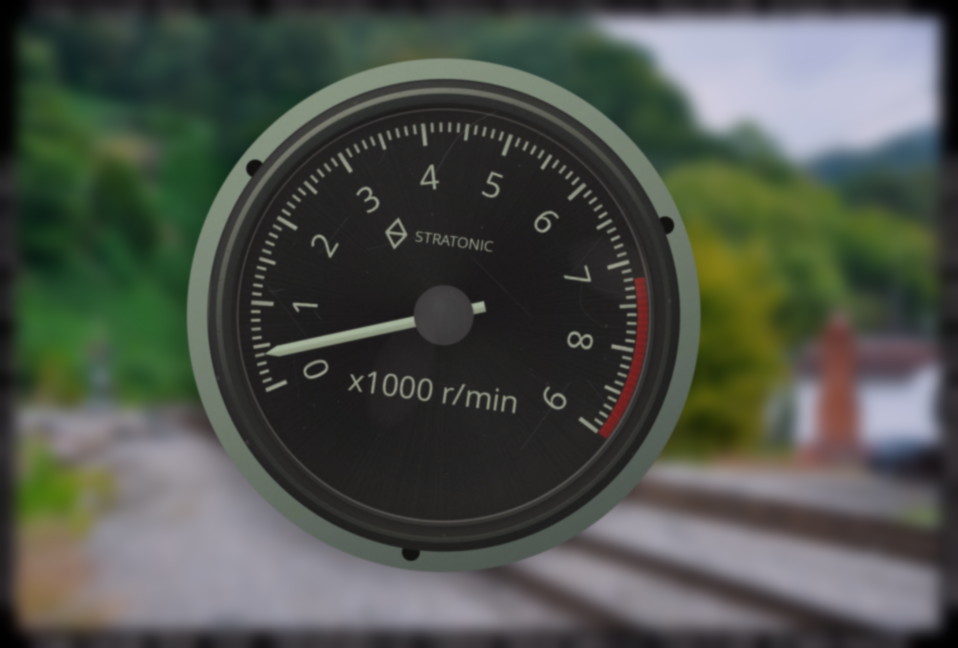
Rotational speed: 400 rpm
